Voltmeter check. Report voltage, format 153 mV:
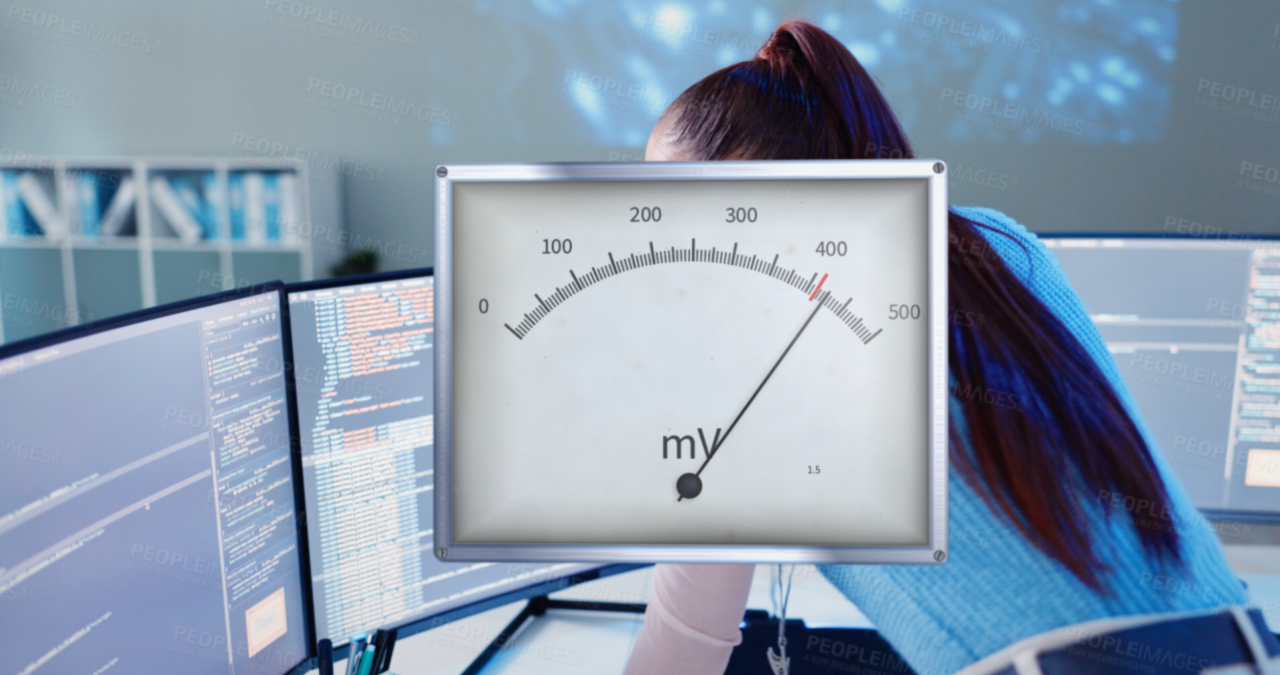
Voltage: 425 mV
